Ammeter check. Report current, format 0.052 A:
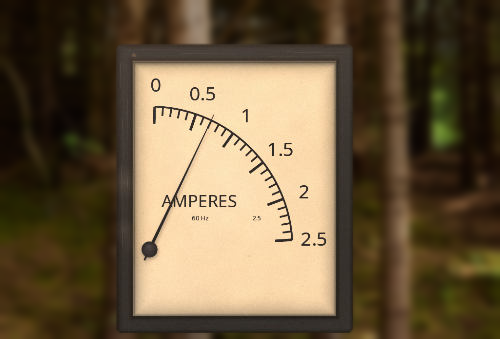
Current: 0.7 A
